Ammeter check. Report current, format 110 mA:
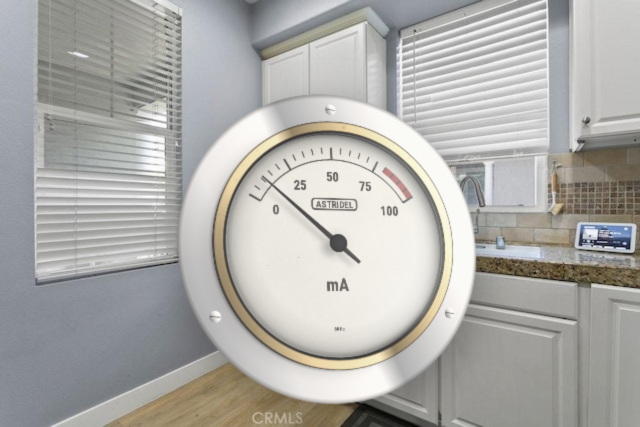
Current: 10 mA
